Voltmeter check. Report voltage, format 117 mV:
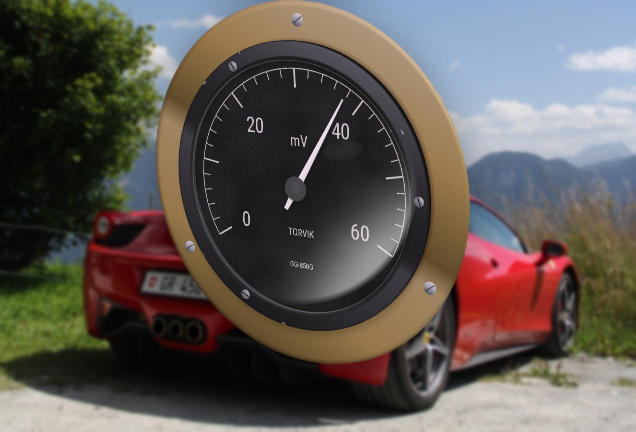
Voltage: 38 mV
